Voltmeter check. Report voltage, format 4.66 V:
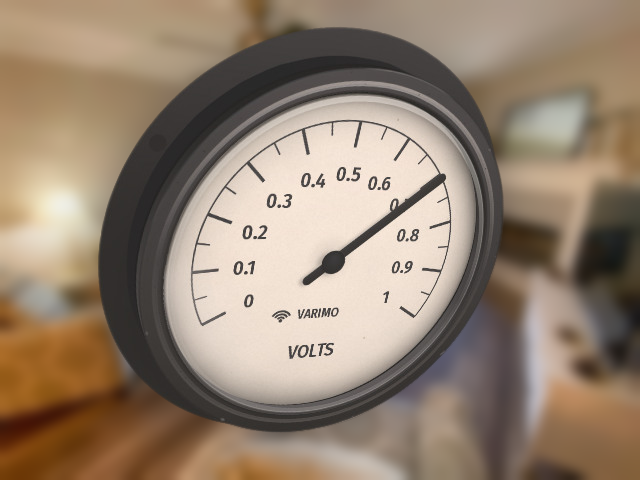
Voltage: 0.7 V
